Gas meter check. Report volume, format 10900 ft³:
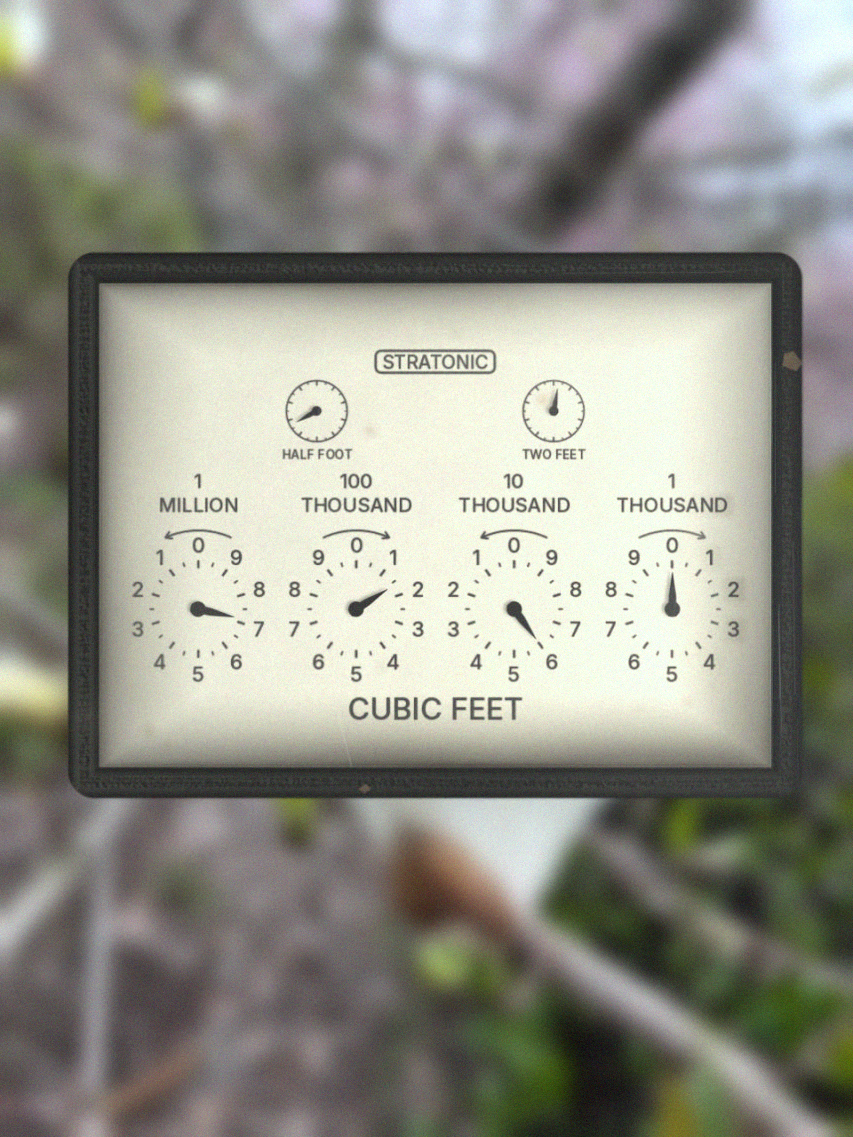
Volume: 716000 ft³
